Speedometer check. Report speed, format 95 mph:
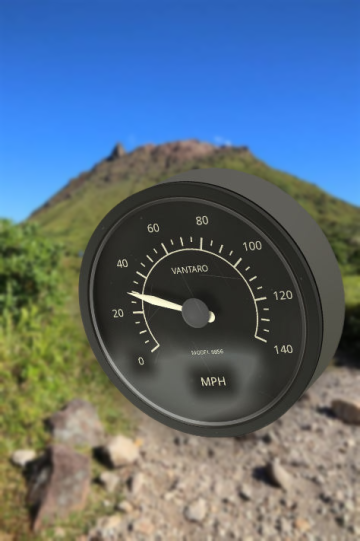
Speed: 30 mph
